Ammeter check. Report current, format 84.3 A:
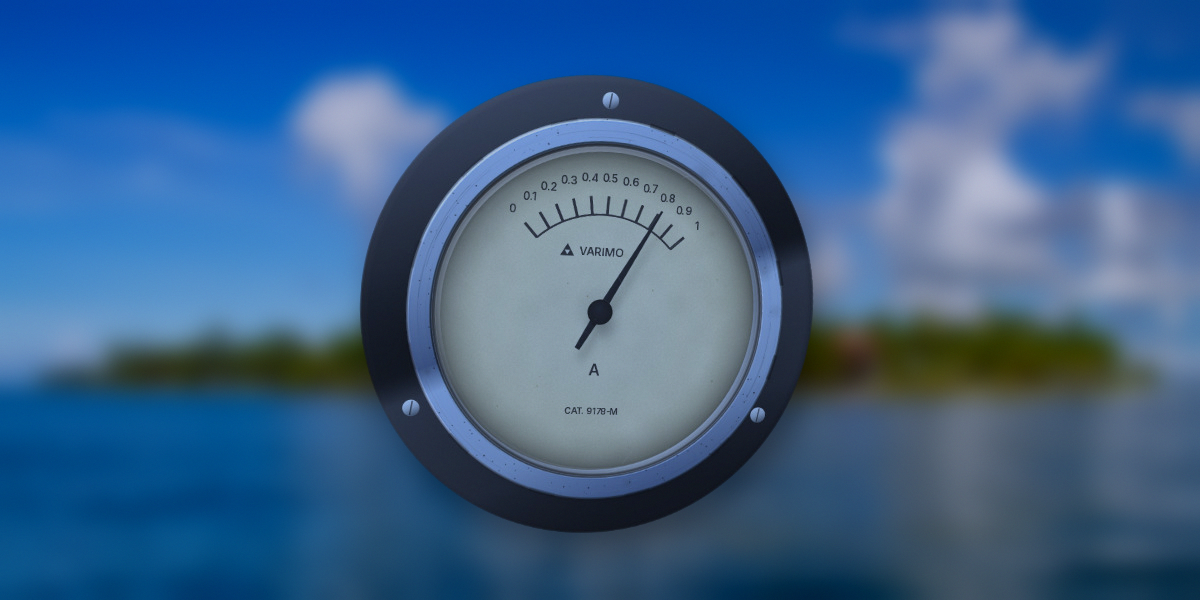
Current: 0.8 A
